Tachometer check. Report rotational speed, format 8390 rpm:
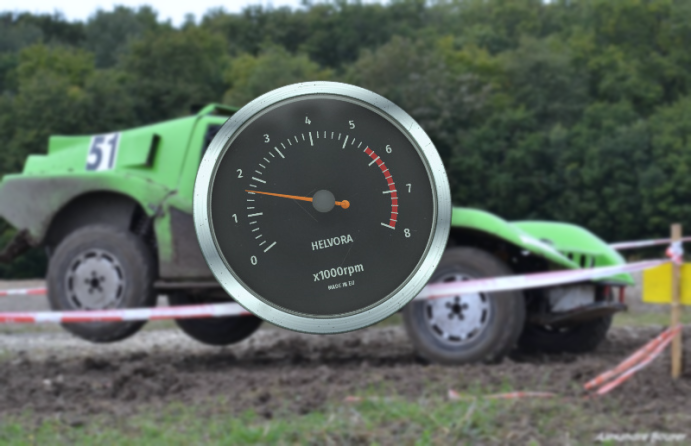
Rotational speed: 1600 rpm
